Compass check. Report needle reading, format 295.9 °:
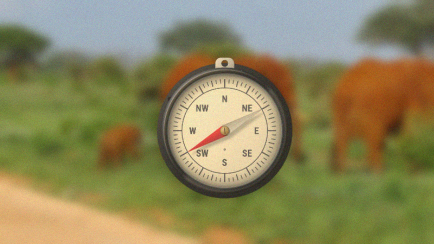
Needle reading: 240 °
